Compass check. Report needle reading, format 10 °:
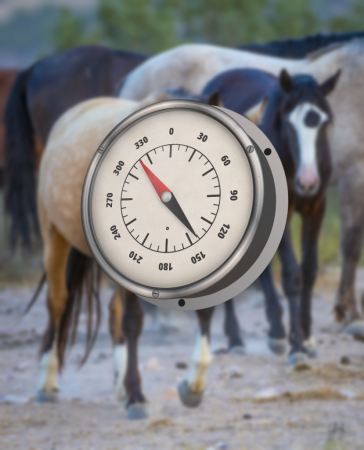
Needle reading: 320 °
